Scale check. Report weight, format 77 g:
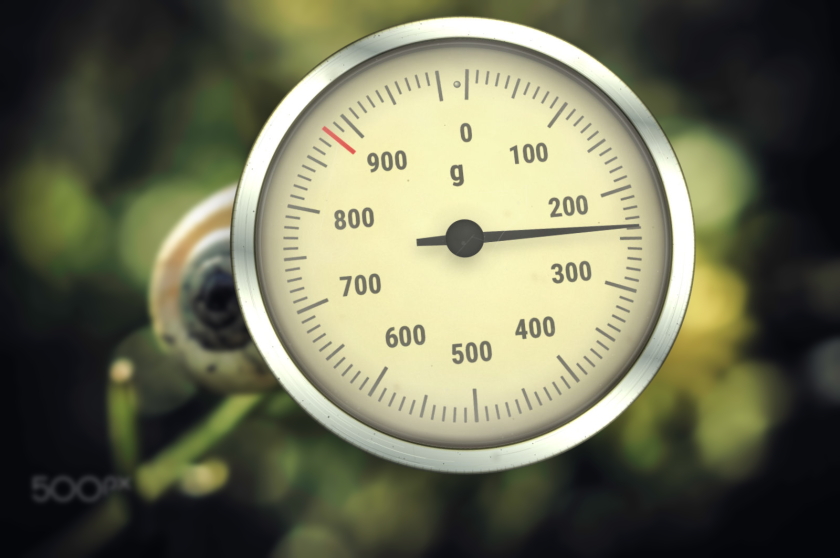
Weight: 240 g
